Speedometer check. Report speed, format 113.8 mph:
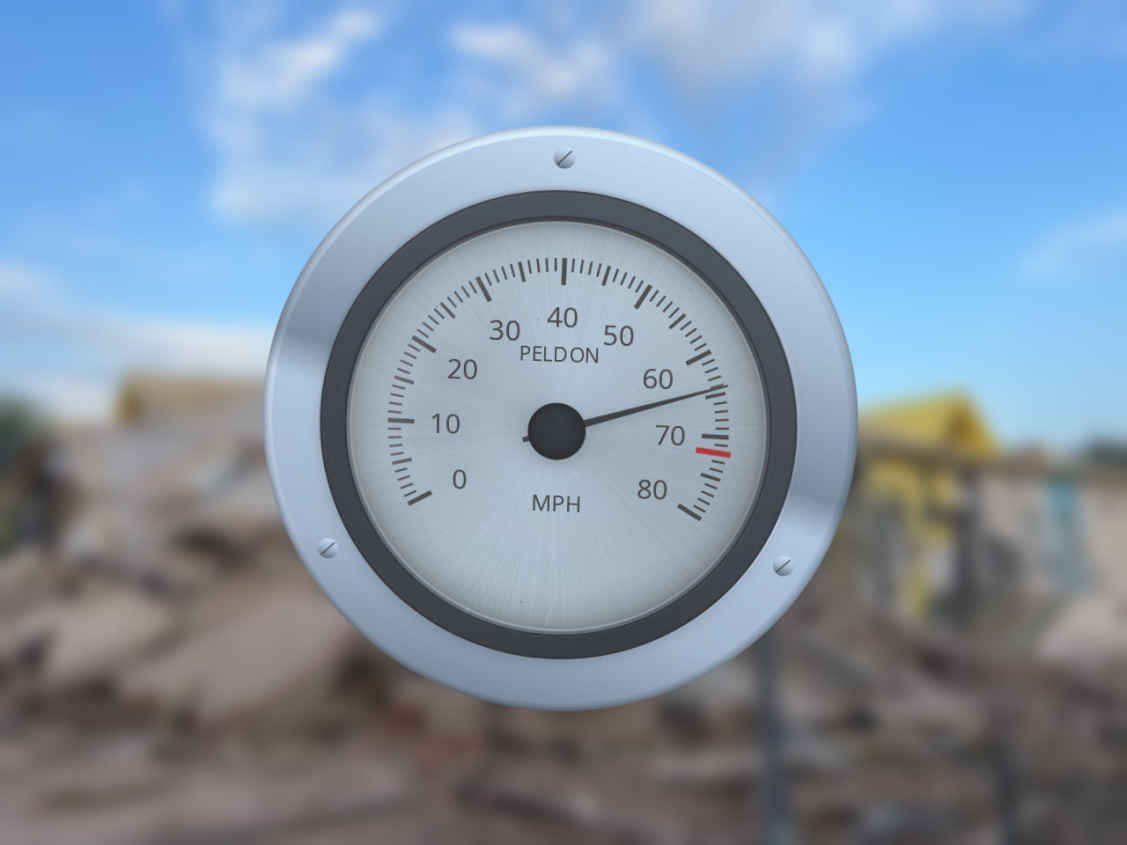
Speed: 64 mph
